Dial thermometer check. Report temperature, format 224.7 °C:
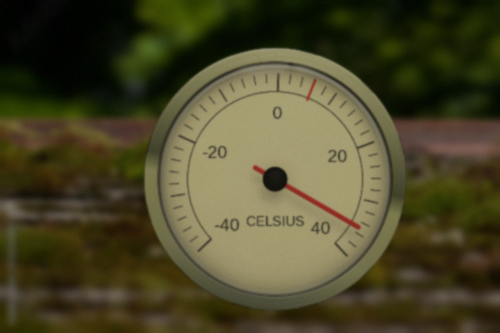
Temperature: 35 °C
